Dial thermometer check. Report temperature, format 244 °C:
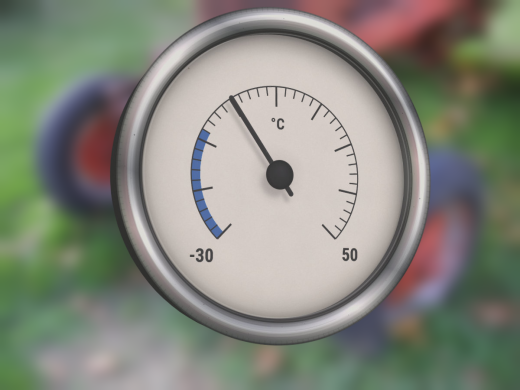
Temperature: 0 °C
